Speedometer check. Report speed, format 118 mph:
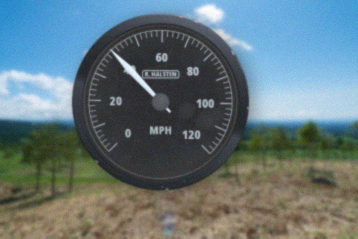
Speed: 40 mph
